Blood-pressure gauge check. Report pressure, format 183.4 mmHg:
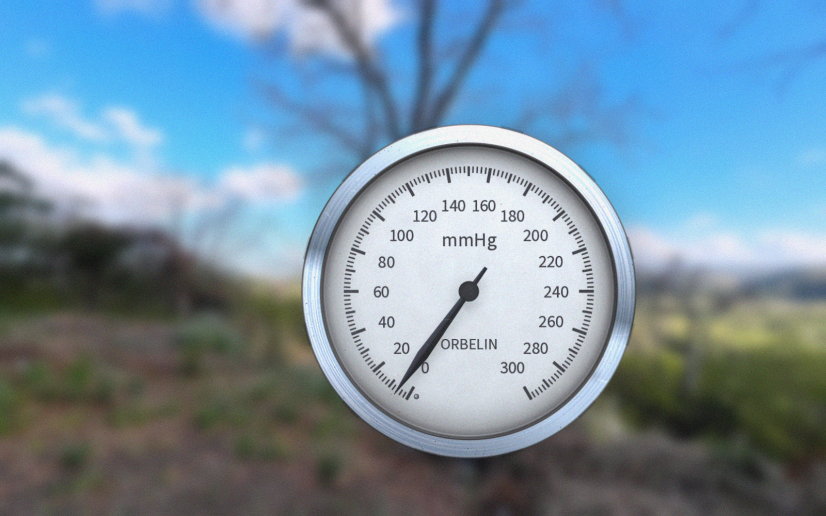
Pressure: 6 mmHg
